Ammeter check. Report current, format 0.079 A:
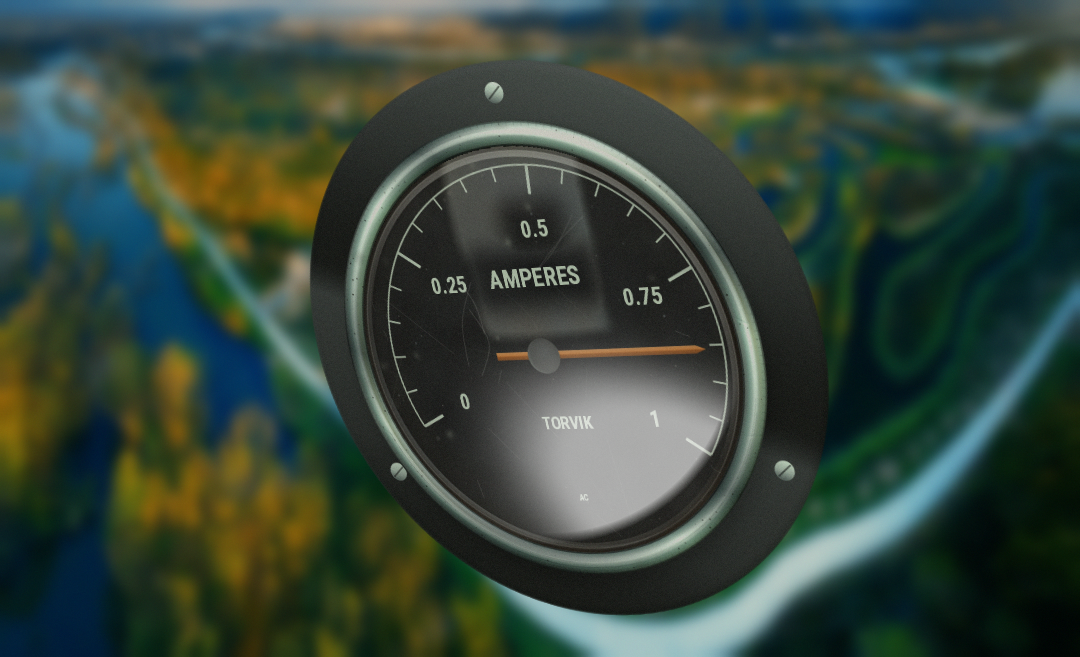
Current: 0.85 A
